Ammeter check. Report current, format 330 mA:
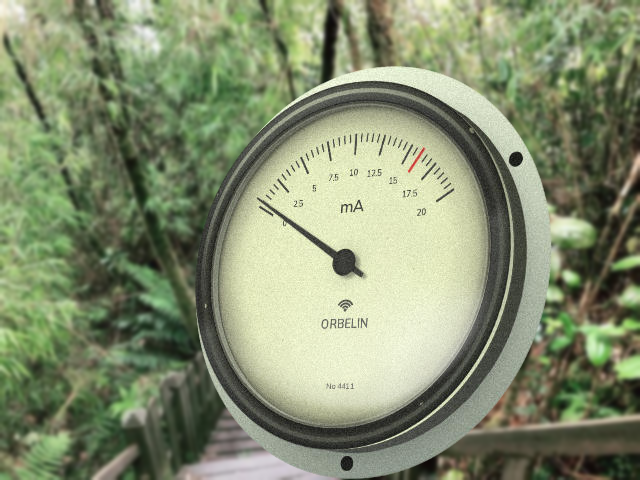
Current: 0.5 mA
